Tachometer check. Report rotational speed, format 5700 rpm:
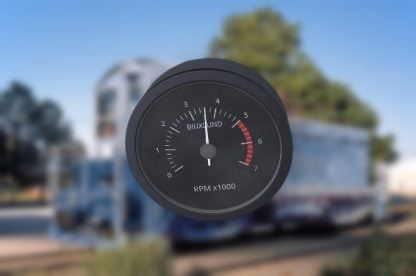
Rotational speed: 3600 rpm
